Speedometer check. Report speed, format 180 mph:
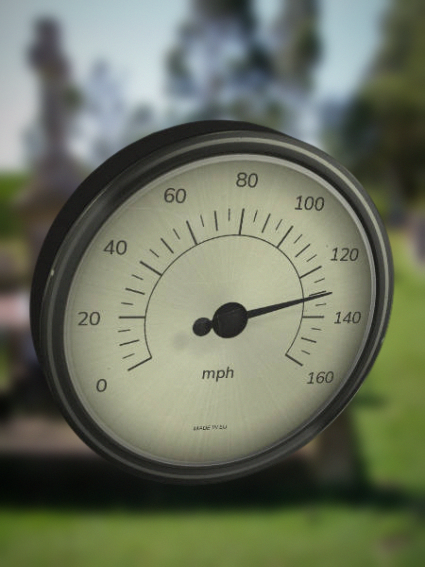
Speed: 130 mph
